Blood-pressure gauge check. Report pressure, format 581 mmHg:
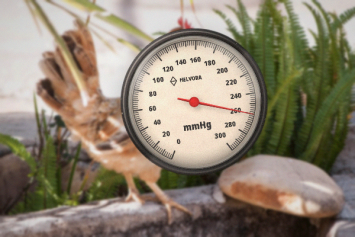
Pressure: 260 mmHg
